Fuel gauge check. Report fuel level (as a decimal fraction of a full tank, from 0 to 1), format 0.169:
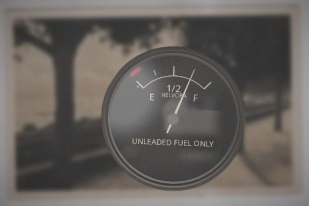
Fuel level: 0.75
